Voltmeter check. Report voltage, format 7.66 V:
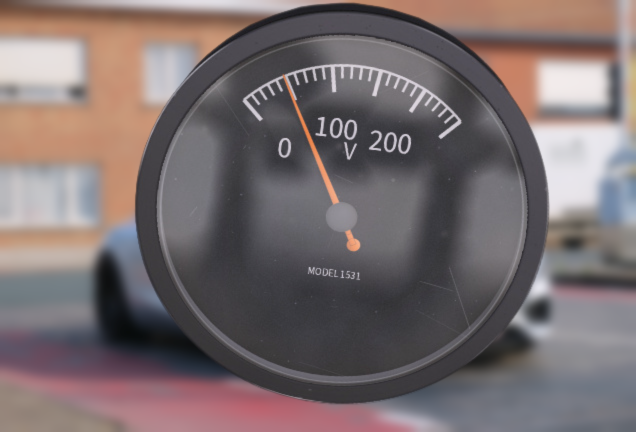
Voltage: 50 V
